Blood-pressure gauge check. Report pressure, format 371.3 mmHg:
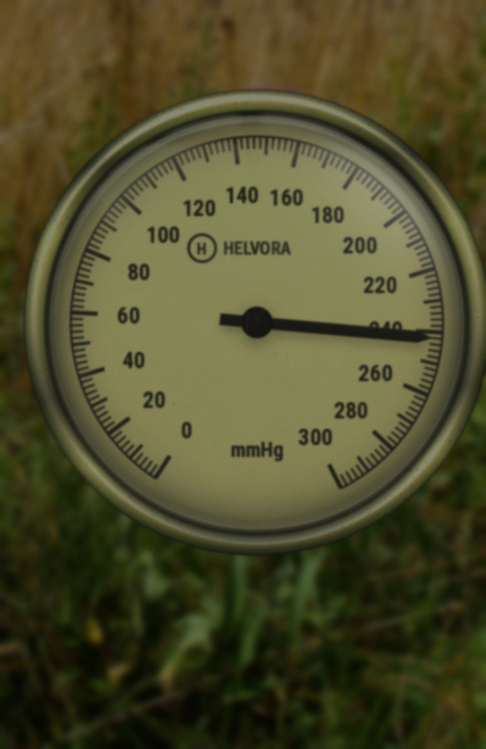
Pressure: 242 mmHg
